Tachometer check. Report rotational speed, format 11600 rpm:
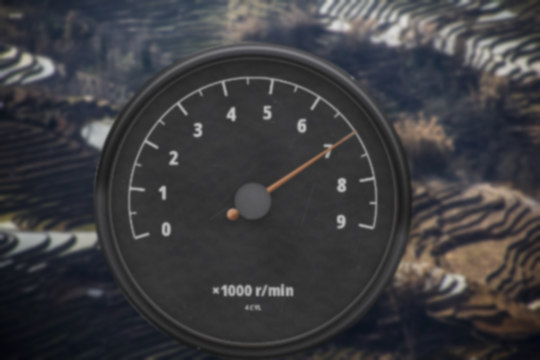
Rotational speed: 7000 rpm
